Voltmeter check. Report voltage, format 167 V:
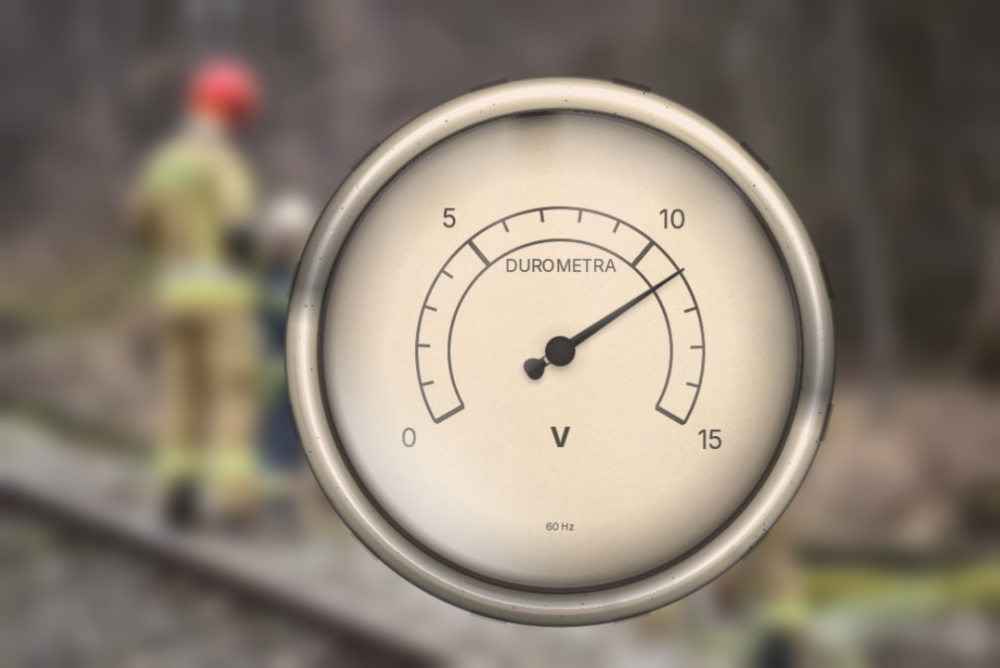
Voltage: 11 V
